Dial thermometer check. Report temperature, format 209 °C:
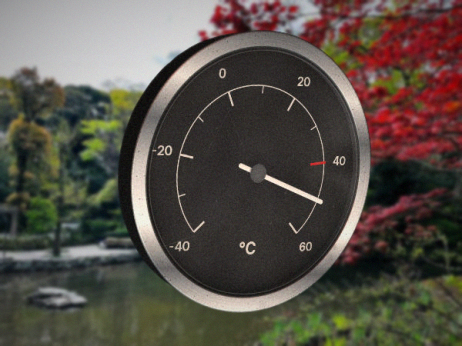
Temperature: 50 °C
